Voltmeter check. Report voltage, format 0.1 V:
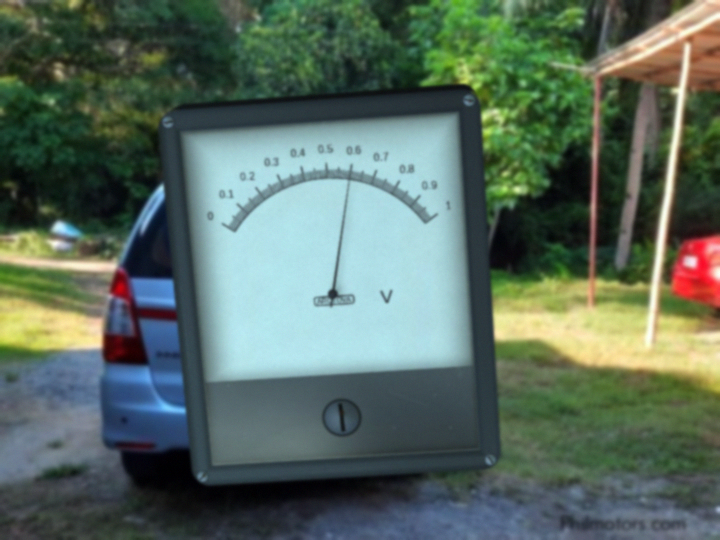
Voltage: 0.6 V
